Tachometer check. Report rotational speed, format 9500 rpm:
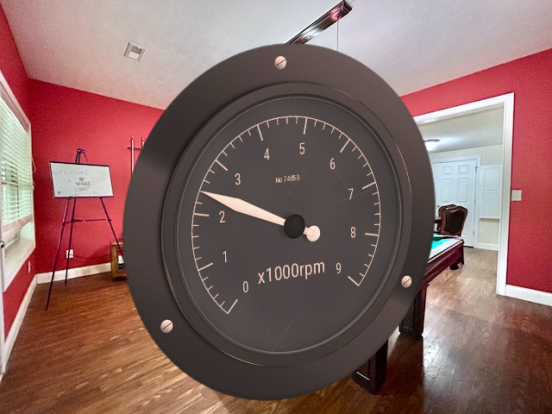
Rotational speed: 2400 rpm
